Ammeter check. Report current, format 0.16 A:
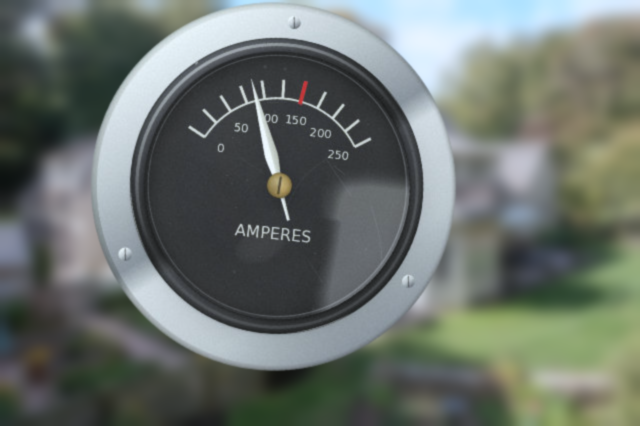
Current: 87.5 A
